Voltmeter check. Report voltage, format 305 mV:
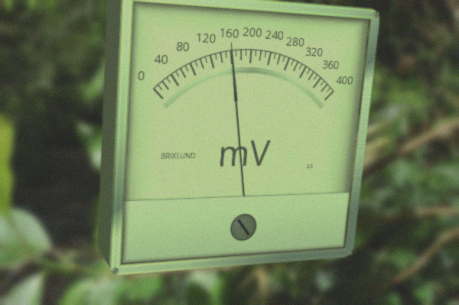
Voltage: 160 mV
